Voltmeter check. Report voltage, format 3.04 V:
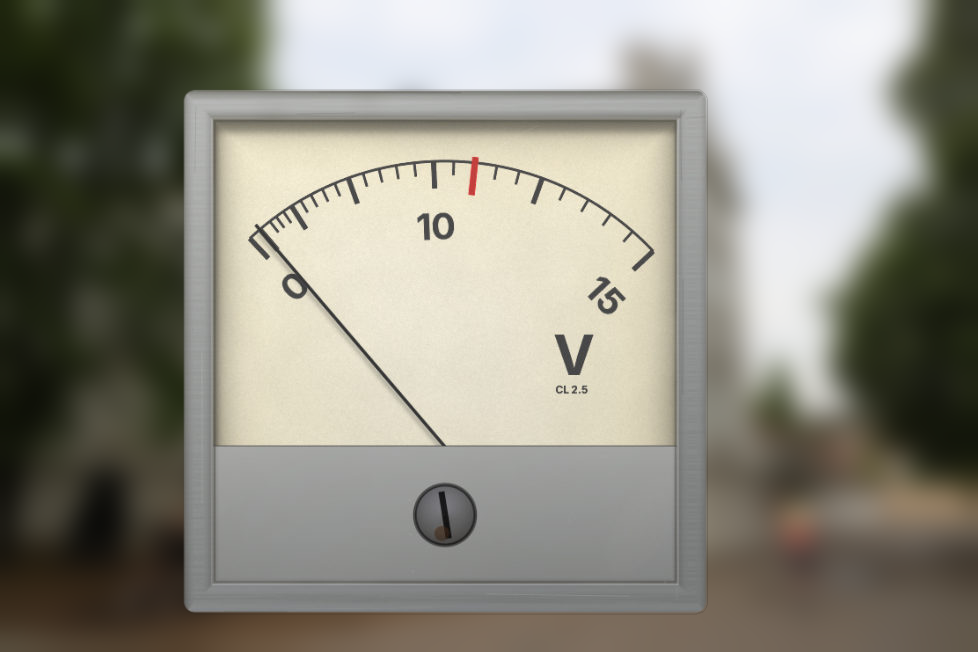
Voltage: 2.5 V
